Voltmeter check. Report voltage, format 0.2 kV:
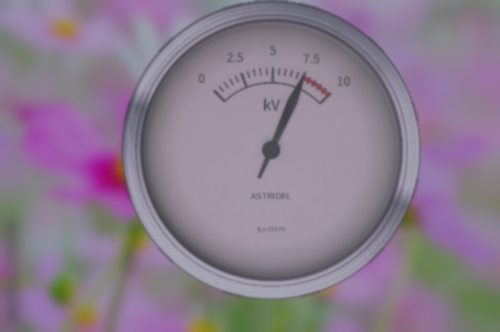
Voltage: 7.5 kV
